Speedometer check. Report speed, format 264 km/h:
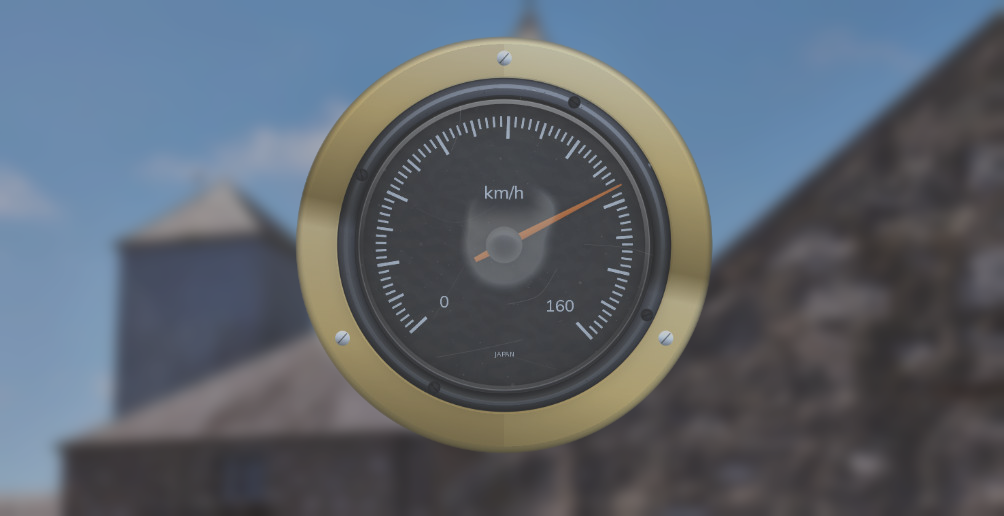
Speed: 116 km/h
